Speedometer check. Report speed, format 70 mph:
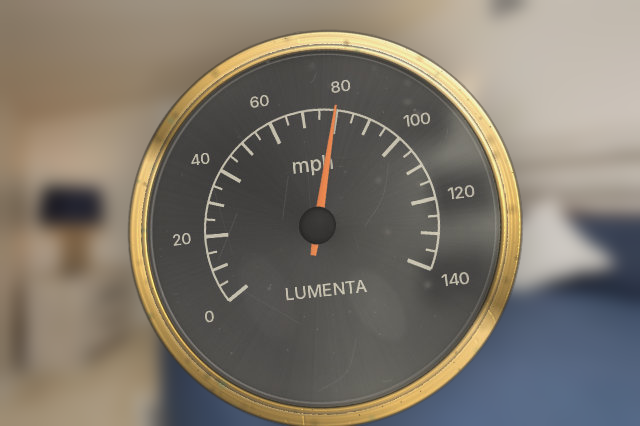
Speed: 80 mph
